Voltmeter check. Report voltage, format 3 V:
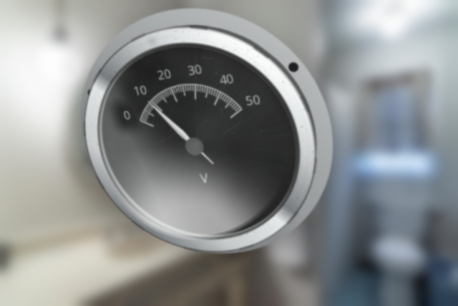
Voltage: 10 V
